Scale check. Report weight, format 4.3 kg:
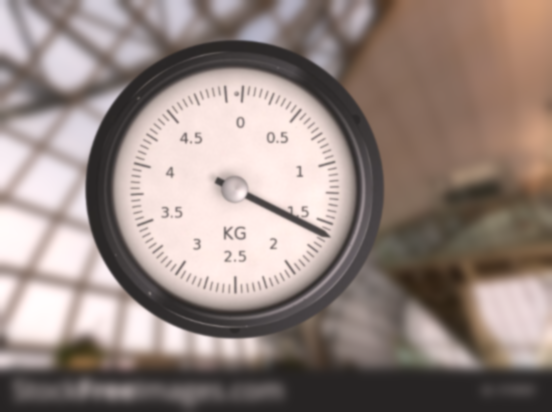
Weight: 1.6 kg
